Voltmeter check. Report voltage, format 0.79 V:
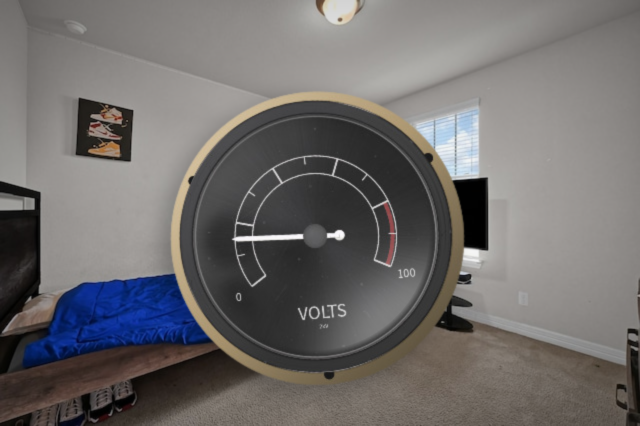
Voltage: 15 V
